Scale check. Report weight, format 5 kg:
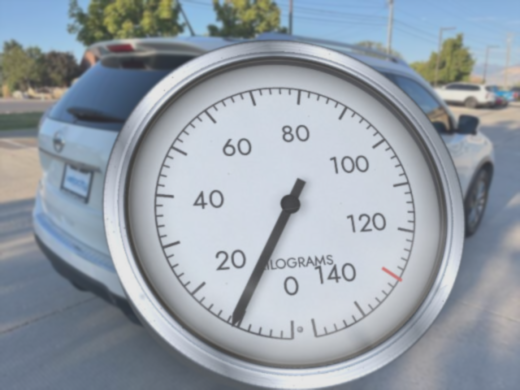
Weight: 11 kg
